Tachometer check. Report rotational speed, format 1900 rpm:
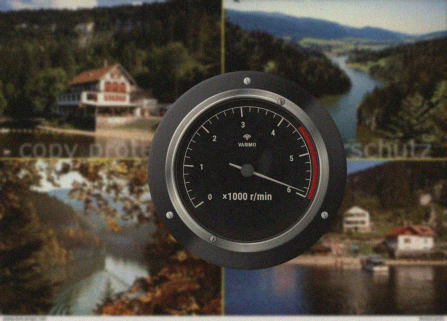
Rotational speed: 5900 rpm
